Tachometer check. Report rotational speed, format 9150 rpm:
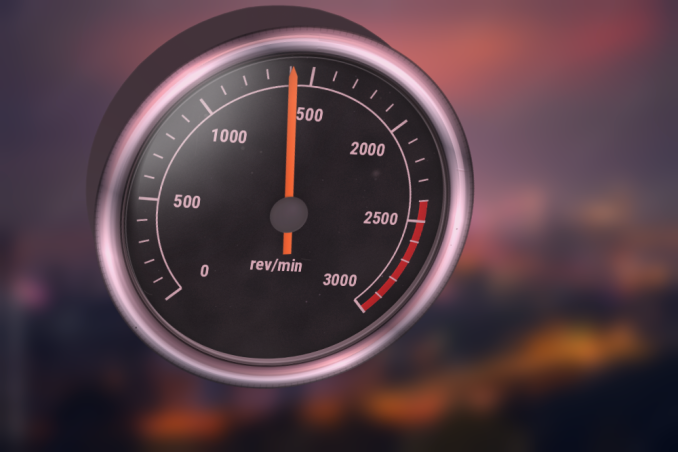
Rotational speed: 1400 rpm
